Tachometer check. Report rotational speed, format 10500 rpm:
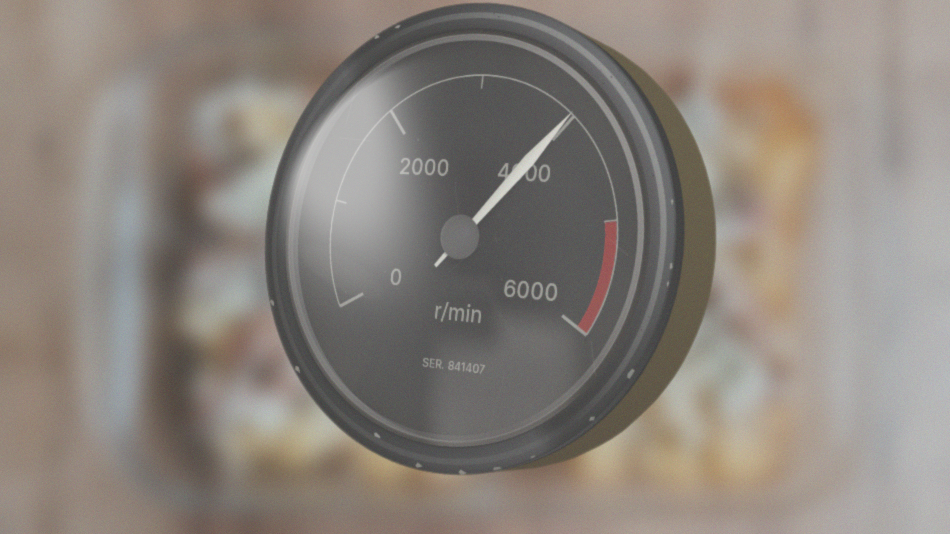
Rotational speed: 4000 rpm
